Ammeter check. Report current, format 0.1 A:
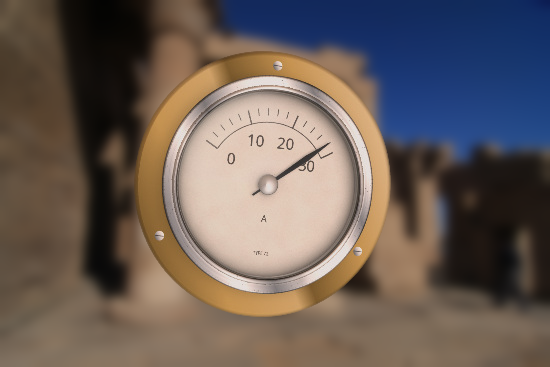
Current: 28 A
